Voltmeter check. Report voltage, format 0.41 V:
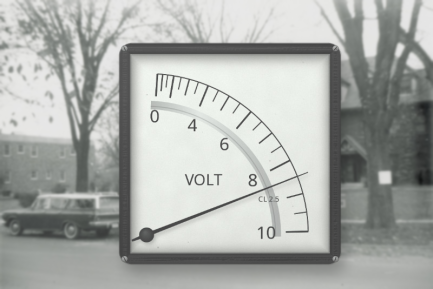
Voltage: 8.5 V
